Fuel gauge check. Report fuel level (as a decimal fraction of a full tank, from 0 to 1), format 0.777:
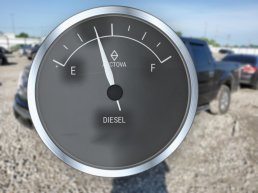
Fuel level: 0.375
